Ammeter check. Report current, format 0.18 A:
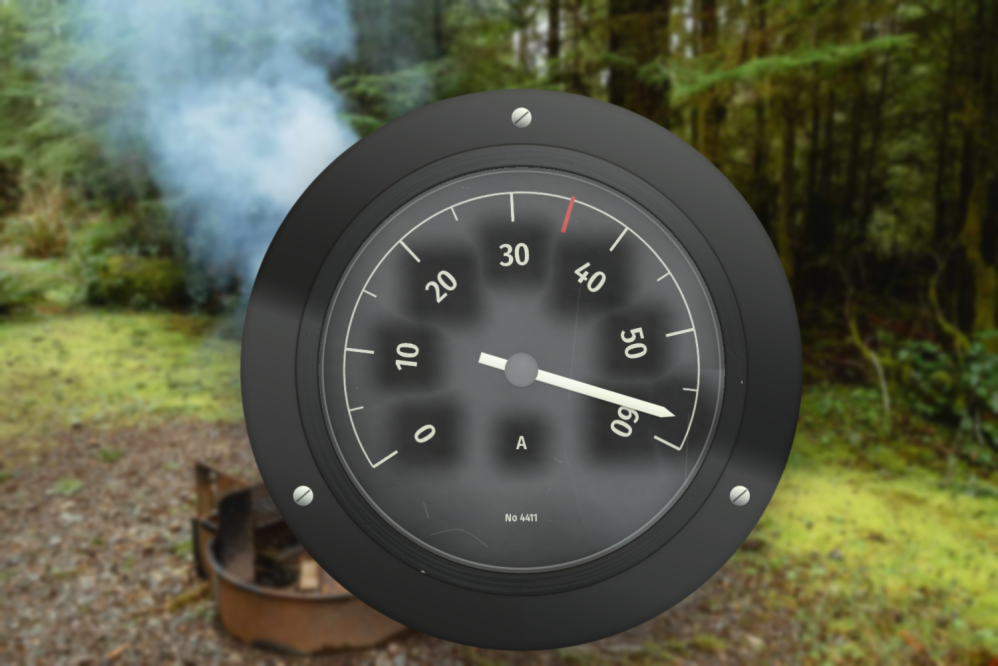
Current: 57.5 A
